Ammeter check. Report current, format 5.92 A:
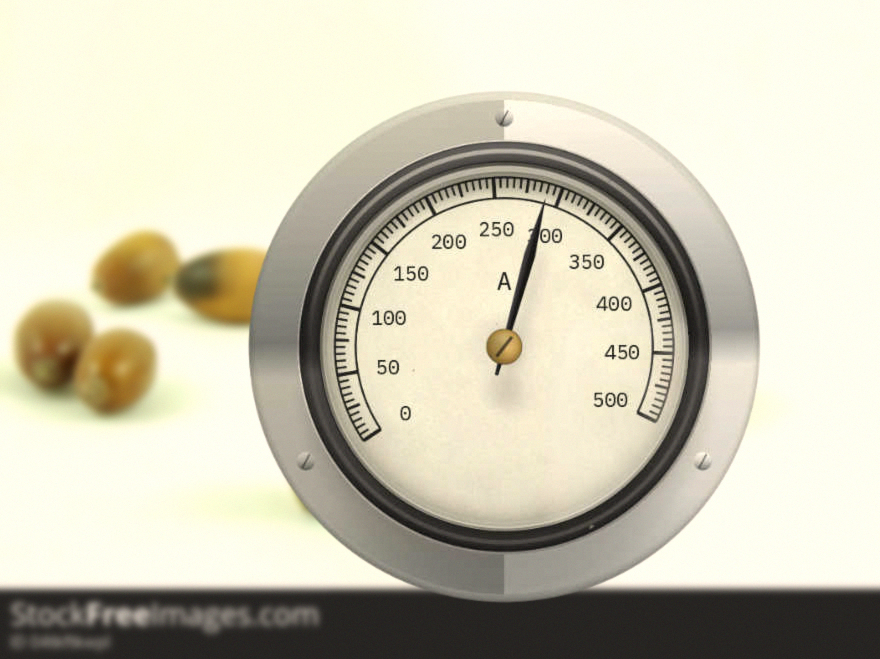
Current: 290 A
